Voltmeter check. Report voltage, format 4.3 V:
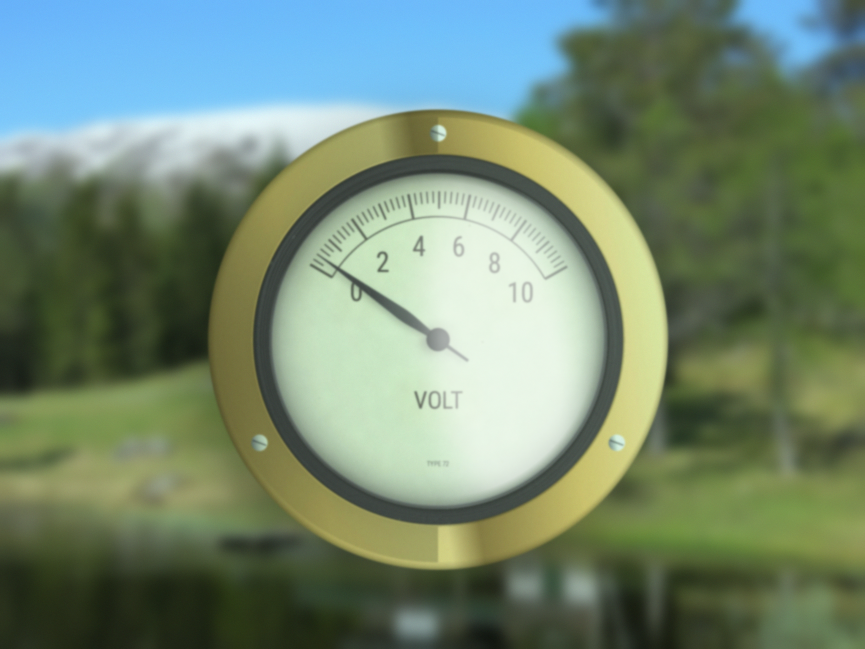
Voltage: 0.4 V
